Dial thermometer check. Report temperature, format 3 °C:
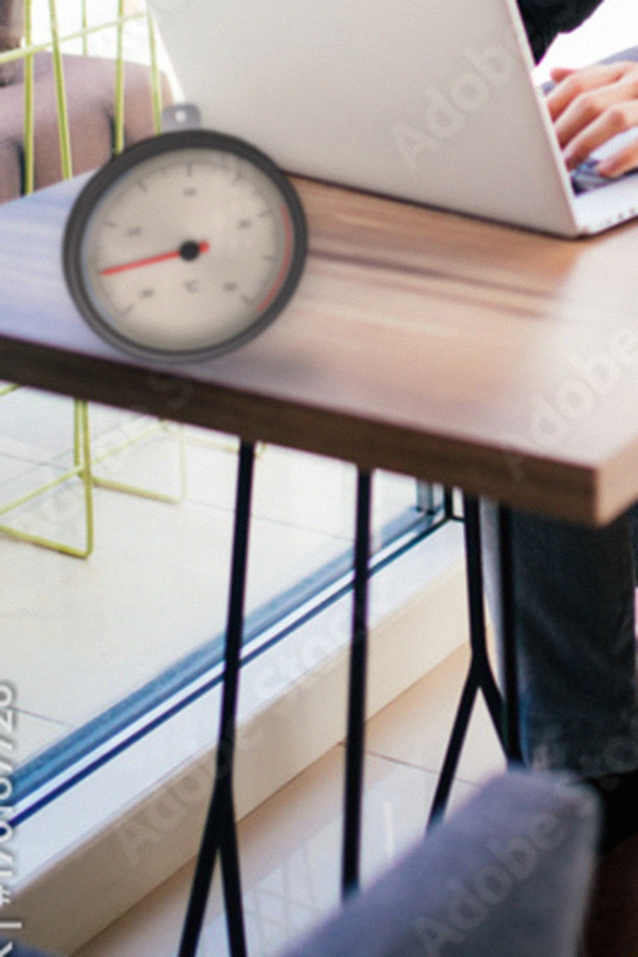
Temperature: -20 °C
